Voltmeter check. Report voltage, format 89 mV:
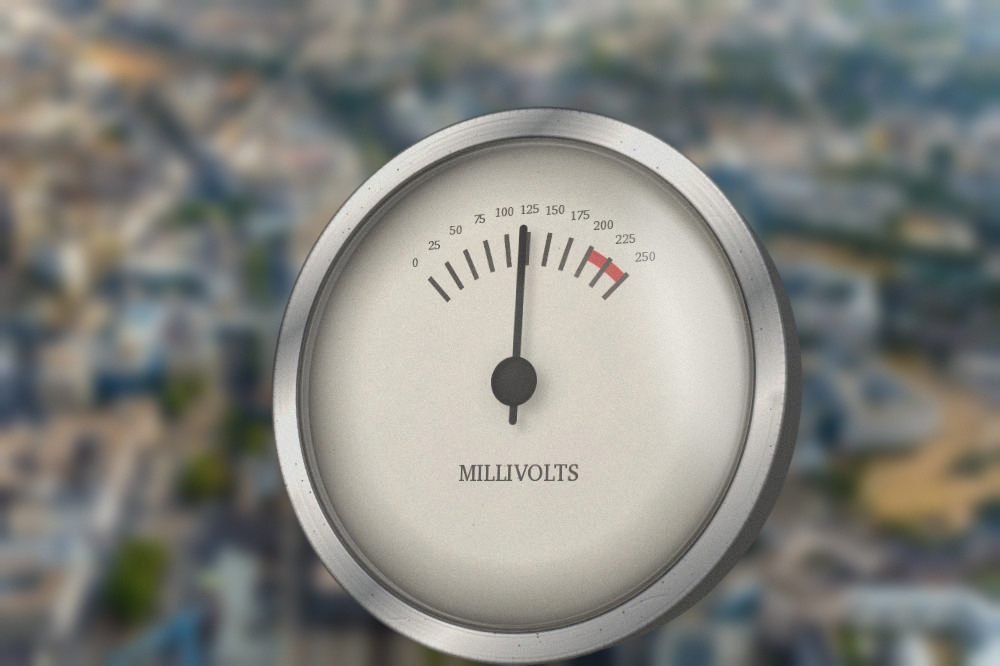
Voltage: 125 mV
